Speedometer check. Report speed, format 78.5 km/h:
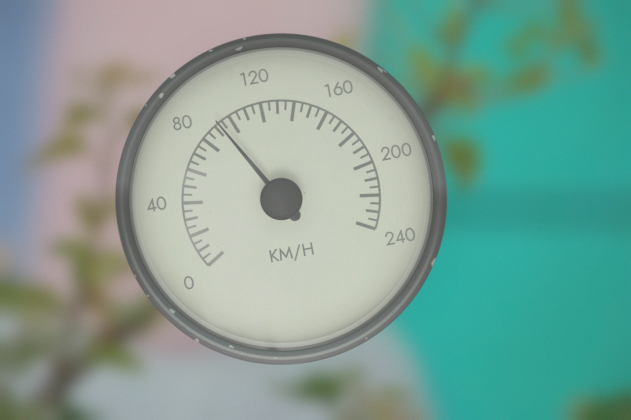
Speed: 92.5 km/h
